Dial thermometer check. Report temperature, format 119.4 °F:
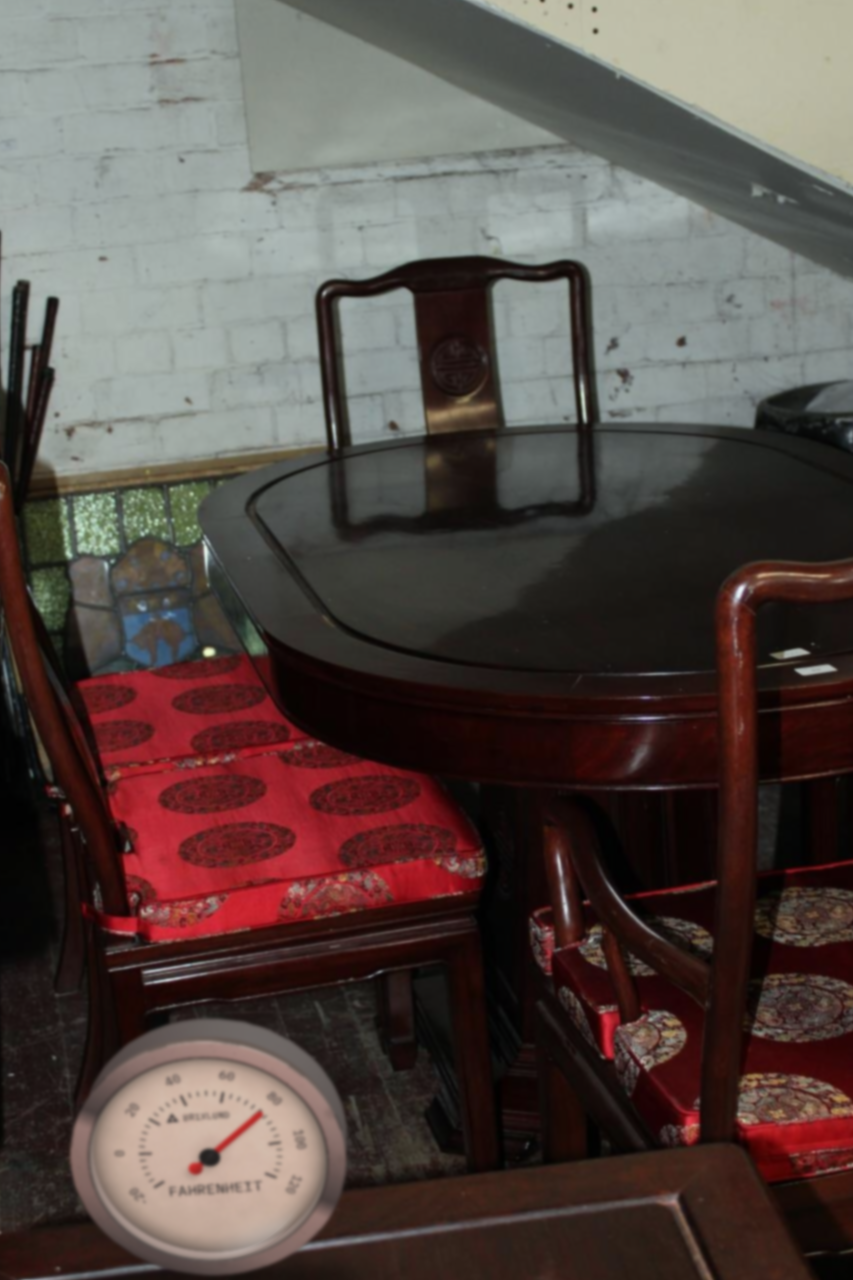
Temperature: 80 °F
